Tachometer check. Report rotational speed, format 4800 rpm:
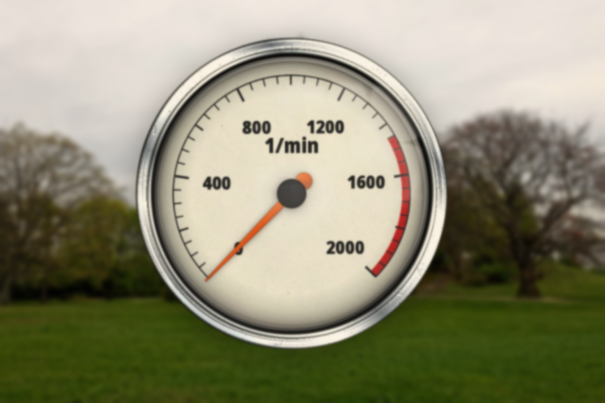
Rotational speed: 0 rpm
